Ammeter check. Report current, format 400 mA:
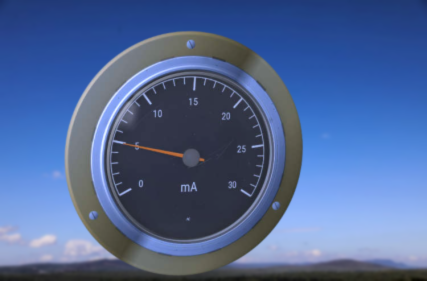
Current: 5 mA
